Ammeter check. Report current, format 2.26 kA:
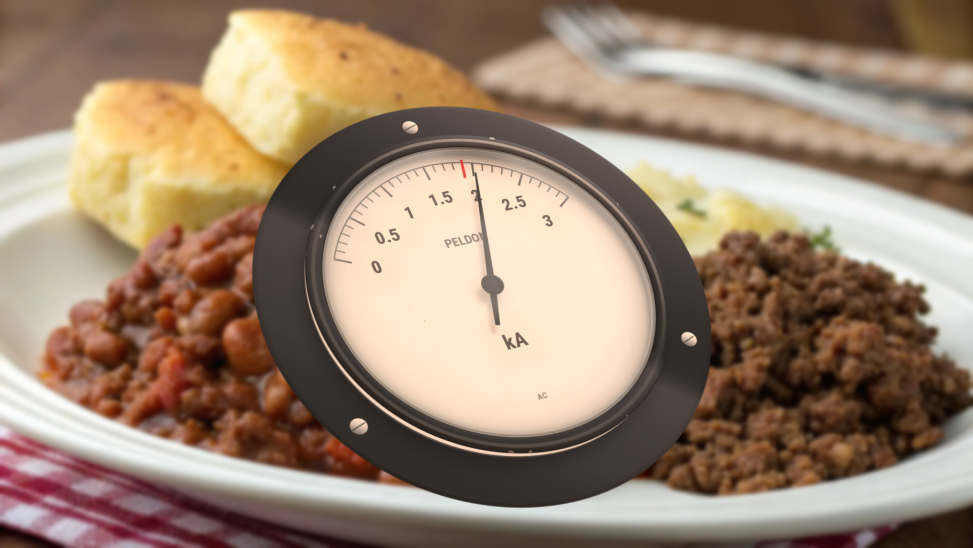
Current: 2 kA
